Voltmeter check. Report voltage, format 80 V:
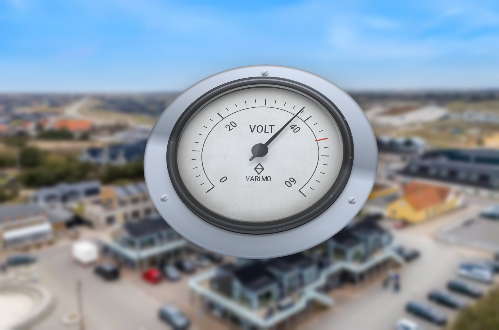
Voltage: 38 V
